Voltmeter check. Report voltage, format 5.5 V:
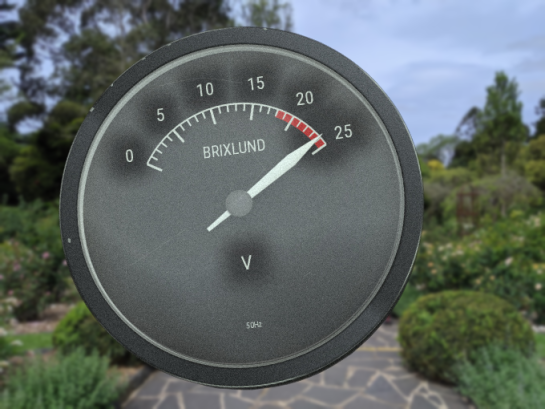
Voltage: 24 V
